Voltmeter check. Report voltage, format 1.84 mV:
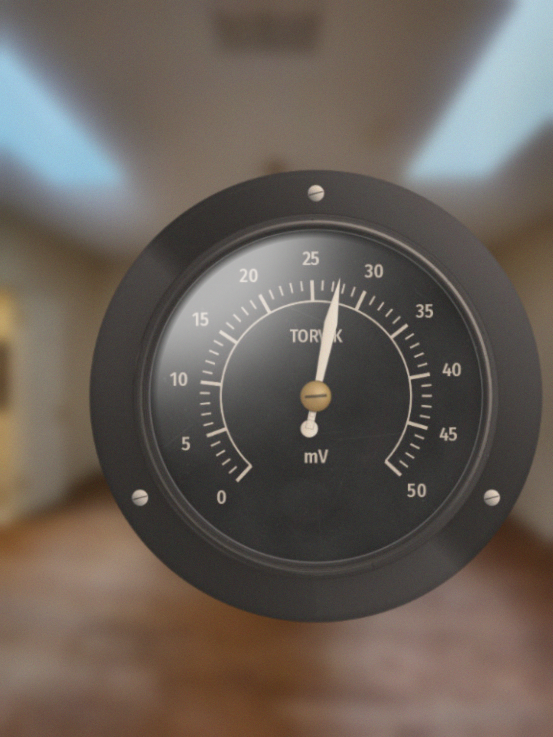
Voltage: 27.5 mV
